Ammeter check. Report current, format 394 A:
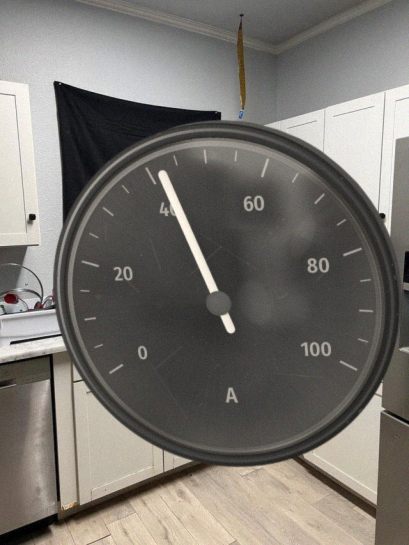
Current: 42.5 A
